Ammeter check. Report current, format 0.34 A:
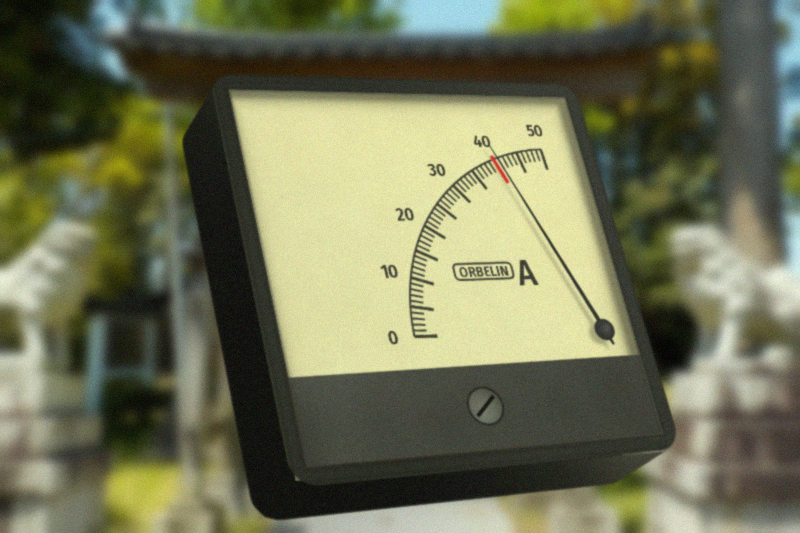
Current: 40 A
